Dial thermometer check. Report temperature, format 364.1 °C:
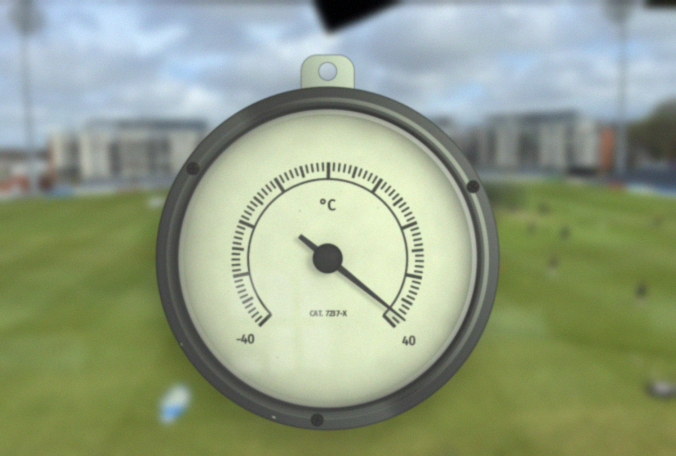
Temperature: 38 °C
